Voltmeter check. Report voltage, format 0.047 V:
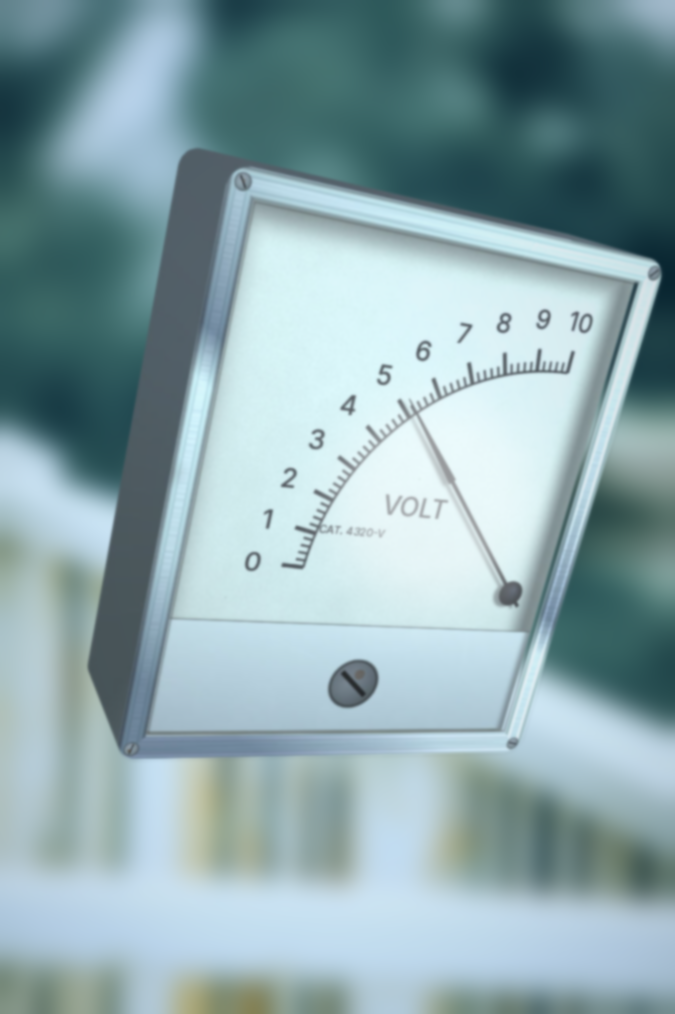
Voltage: 5.2 V
